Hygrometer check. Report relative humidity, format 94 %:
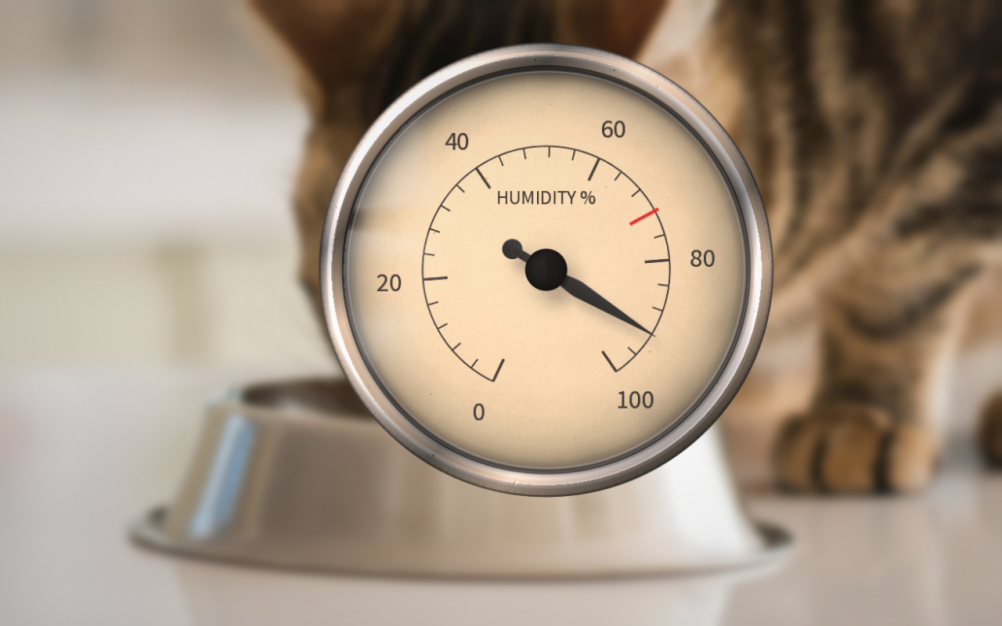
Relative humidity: 92 %
